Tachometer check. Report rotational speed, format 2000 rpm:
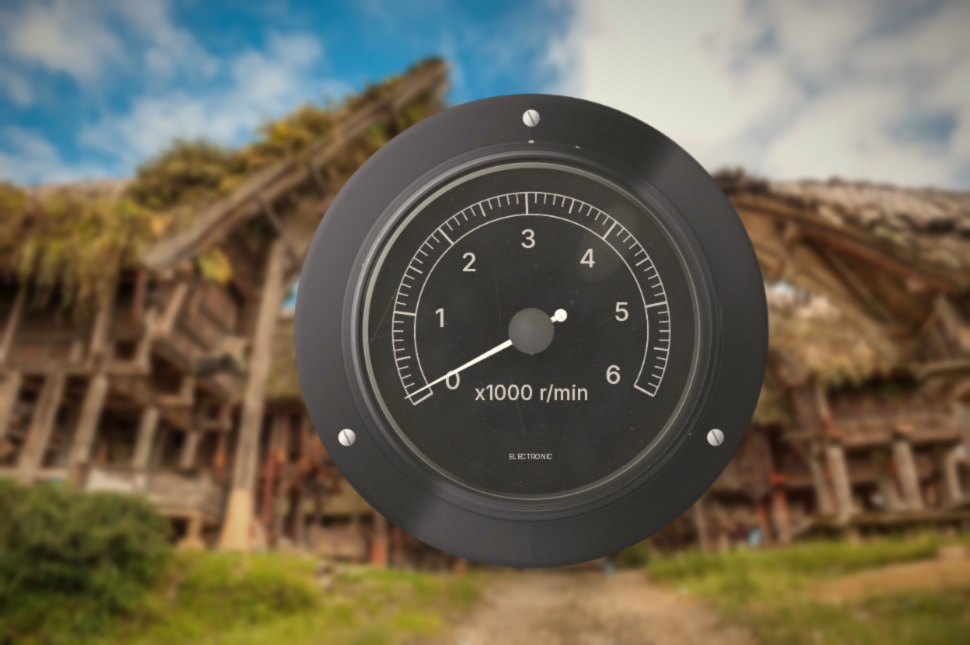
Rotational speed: 100 rpm
